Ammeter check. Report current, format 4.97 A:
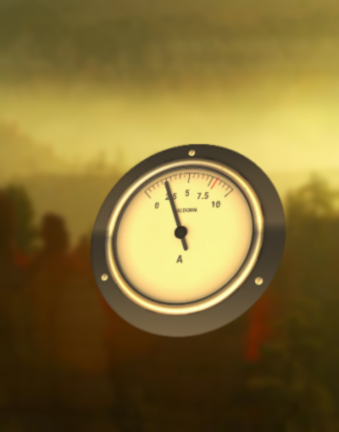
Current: 2.5 A
